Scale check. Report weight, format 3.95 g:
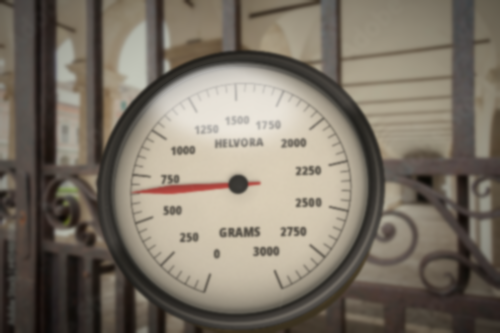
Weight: 650 g
